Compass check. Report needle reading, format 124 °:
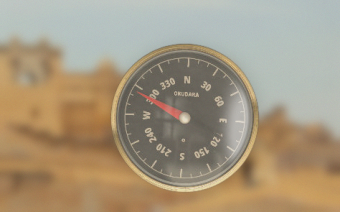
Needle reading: 295 °
